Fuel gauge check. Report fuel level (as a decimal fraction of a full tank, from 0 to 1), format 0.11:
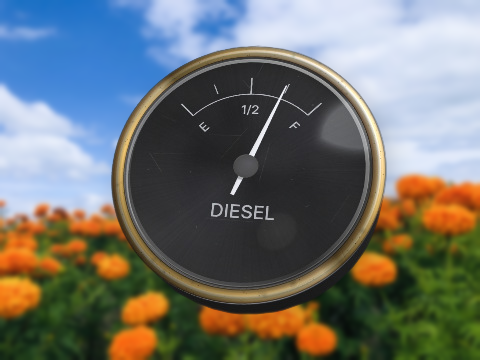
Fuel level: 0.75
